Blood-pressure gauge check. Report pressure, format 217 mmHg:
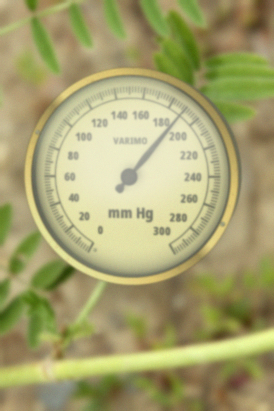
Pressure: 190 mmHg
